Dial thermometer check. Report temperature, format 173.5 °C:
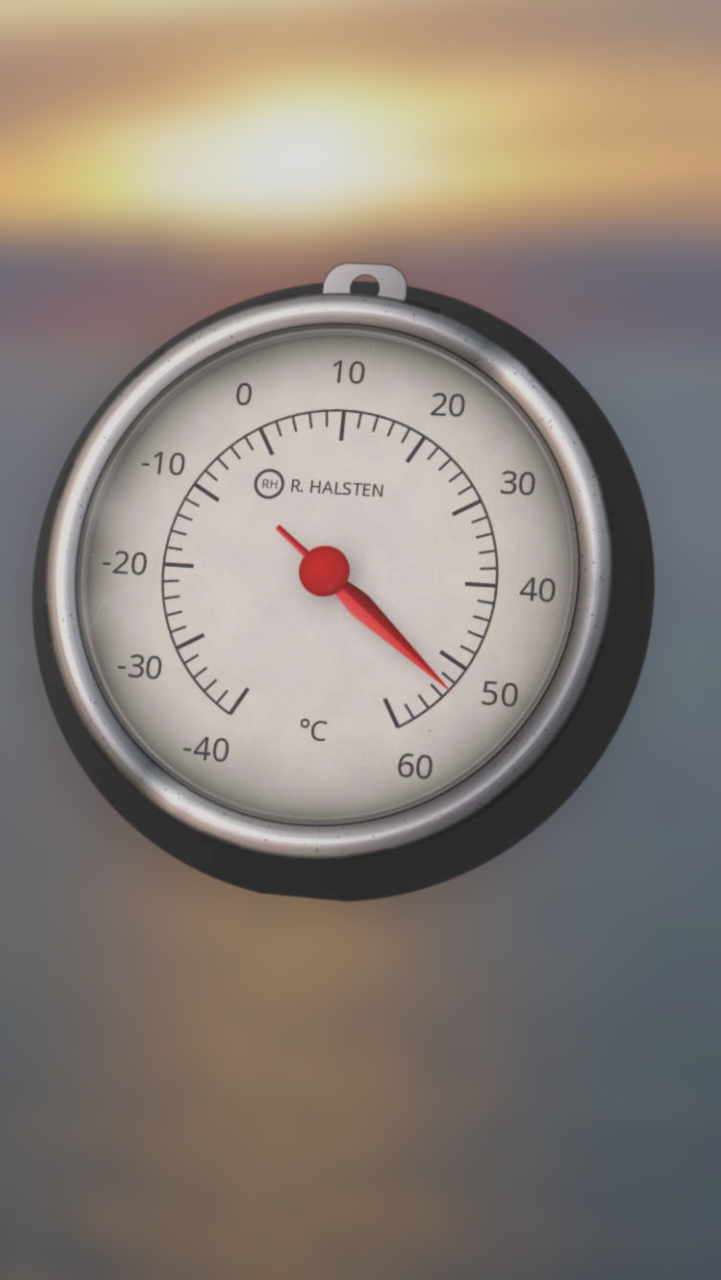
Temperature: 53 °C
